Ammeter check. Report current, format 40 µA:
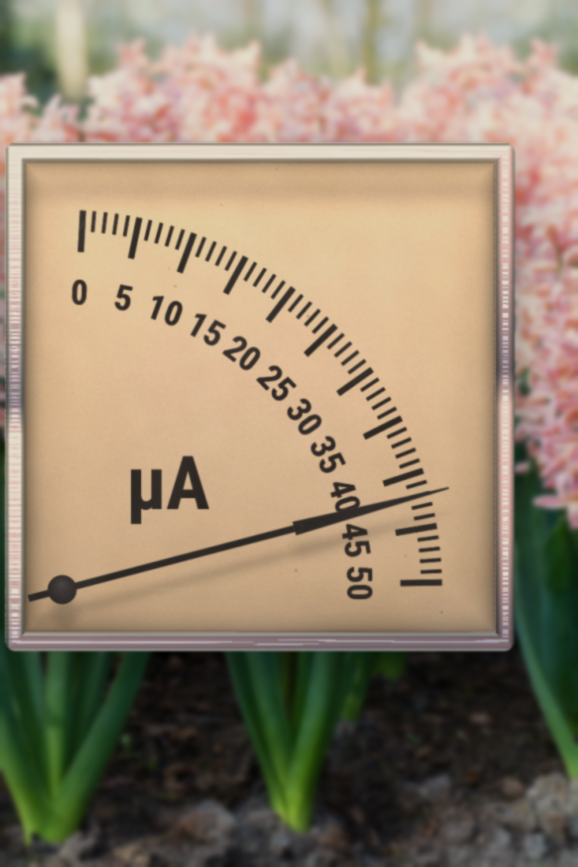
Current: 42 µA
